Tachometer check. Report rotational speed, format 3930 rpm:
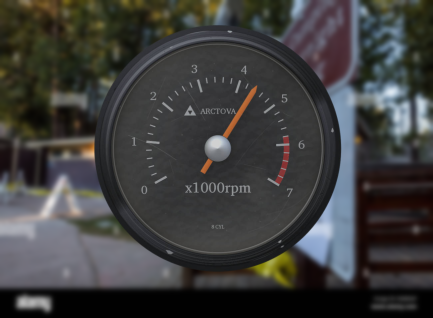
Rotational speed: 4400 rpm
